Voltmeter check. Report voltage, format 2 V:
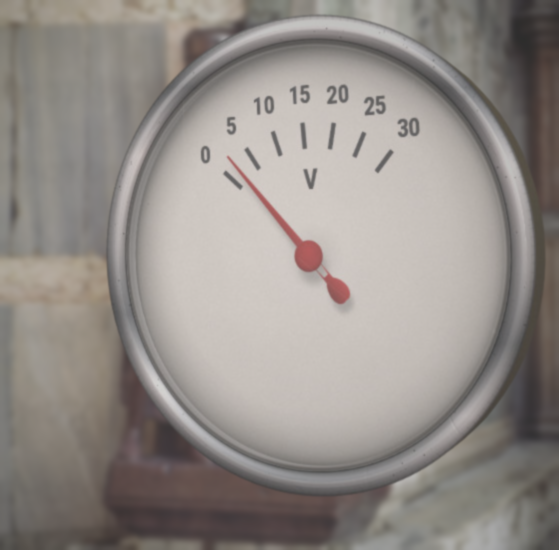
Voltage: 2.5 V
